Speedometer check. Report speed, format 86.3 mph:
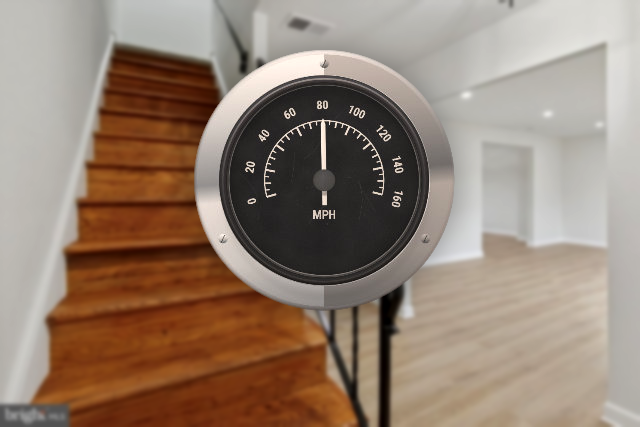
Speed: 80 mph
